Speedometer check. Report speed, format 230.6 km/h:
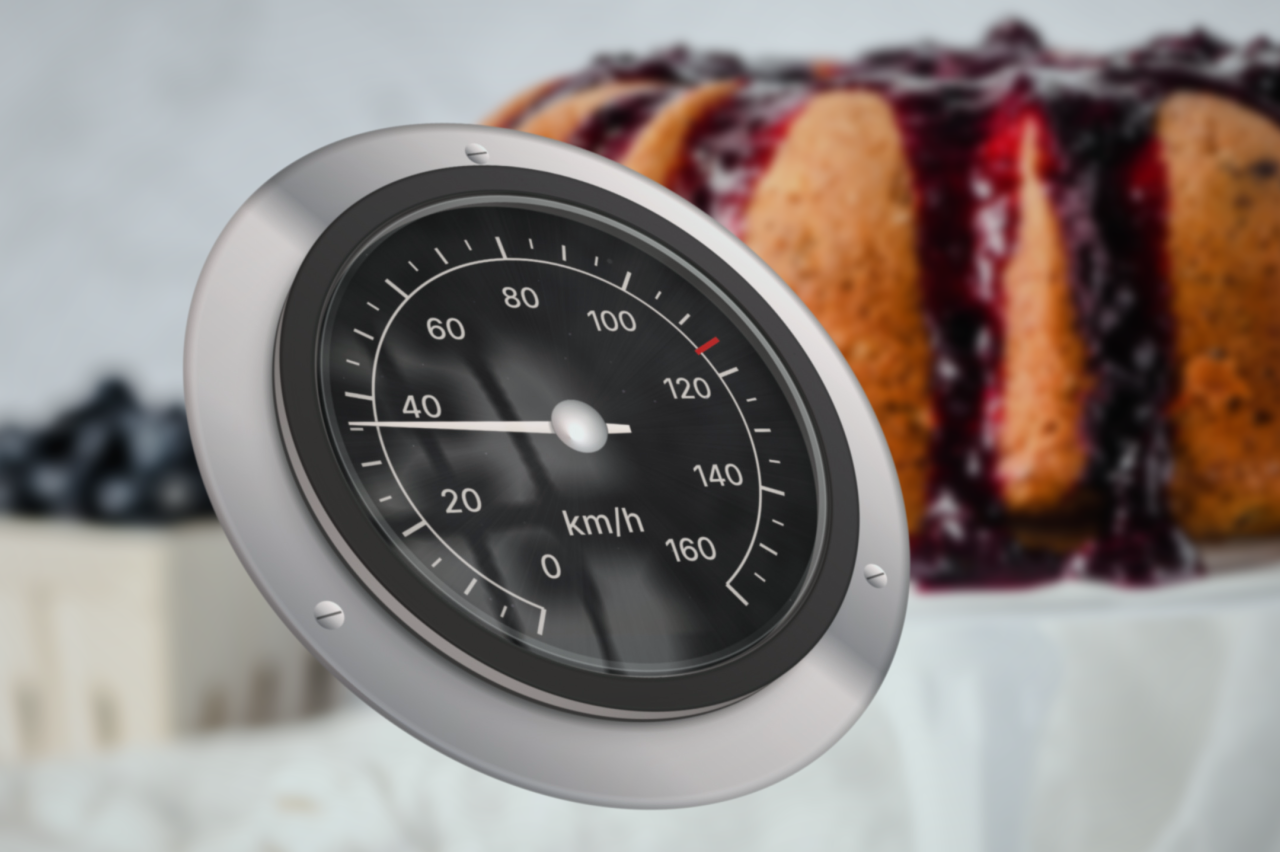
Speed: 35 km/h
